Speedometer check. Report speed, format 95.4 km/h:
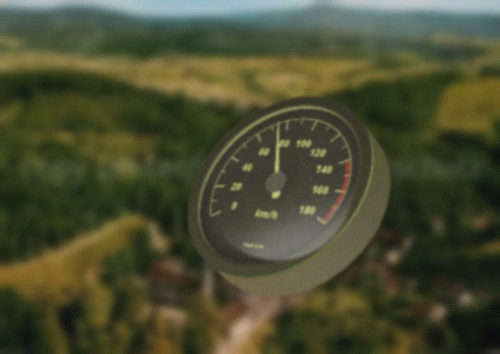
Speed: 75 km/h
